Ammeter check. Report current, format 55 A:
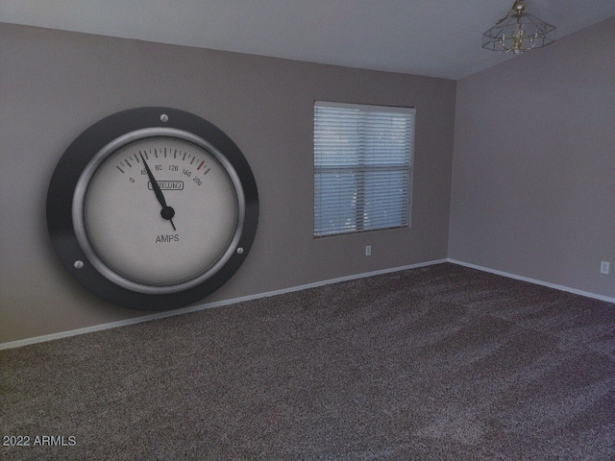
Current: 50 A
